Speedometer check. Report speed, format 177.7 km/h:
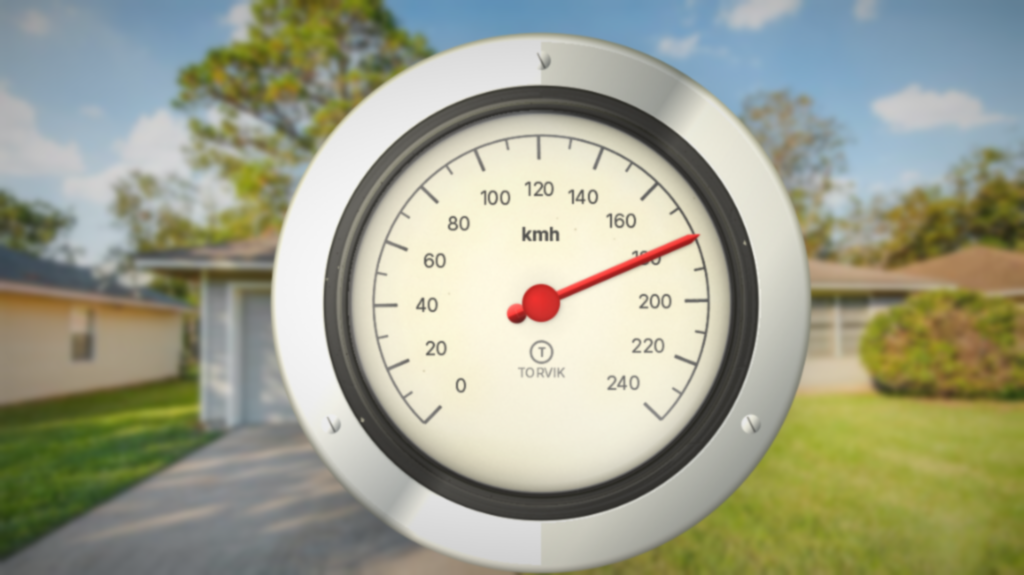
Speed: 180 km/h
